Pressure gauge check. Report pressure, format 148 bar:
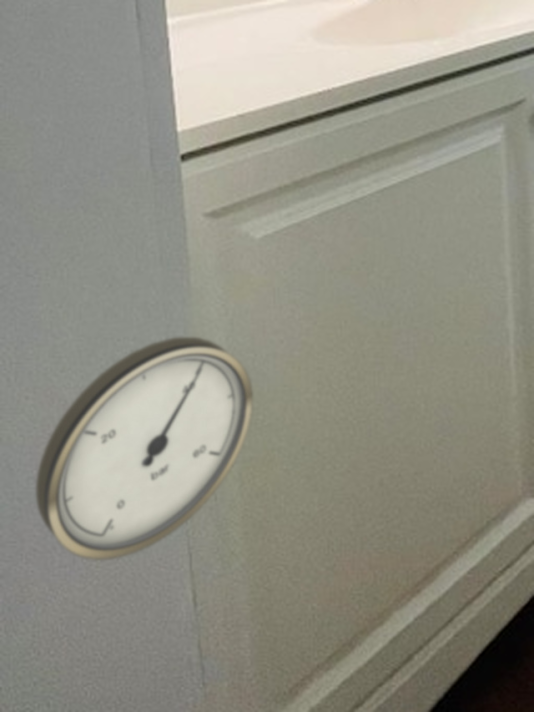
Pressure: 40 bar
